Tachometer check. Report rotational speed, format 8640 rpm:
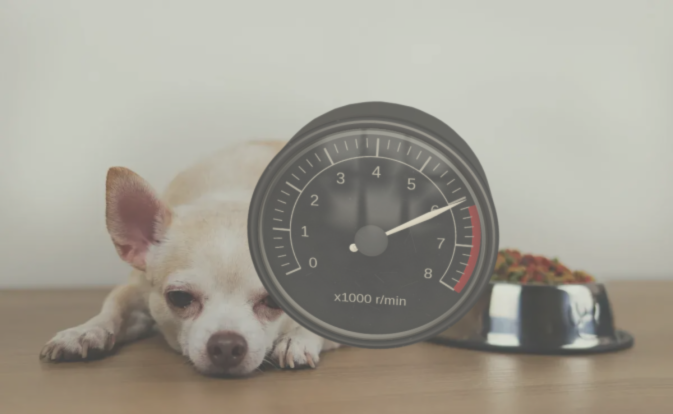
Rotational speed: 6000 rpm
